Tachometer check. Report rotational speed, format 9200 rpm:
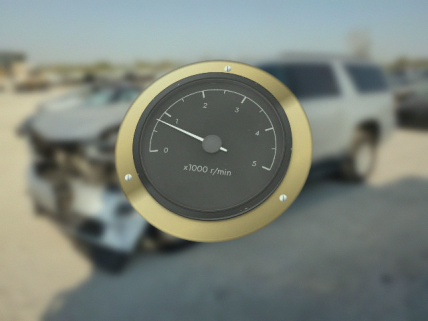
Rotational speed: 750 rpm
